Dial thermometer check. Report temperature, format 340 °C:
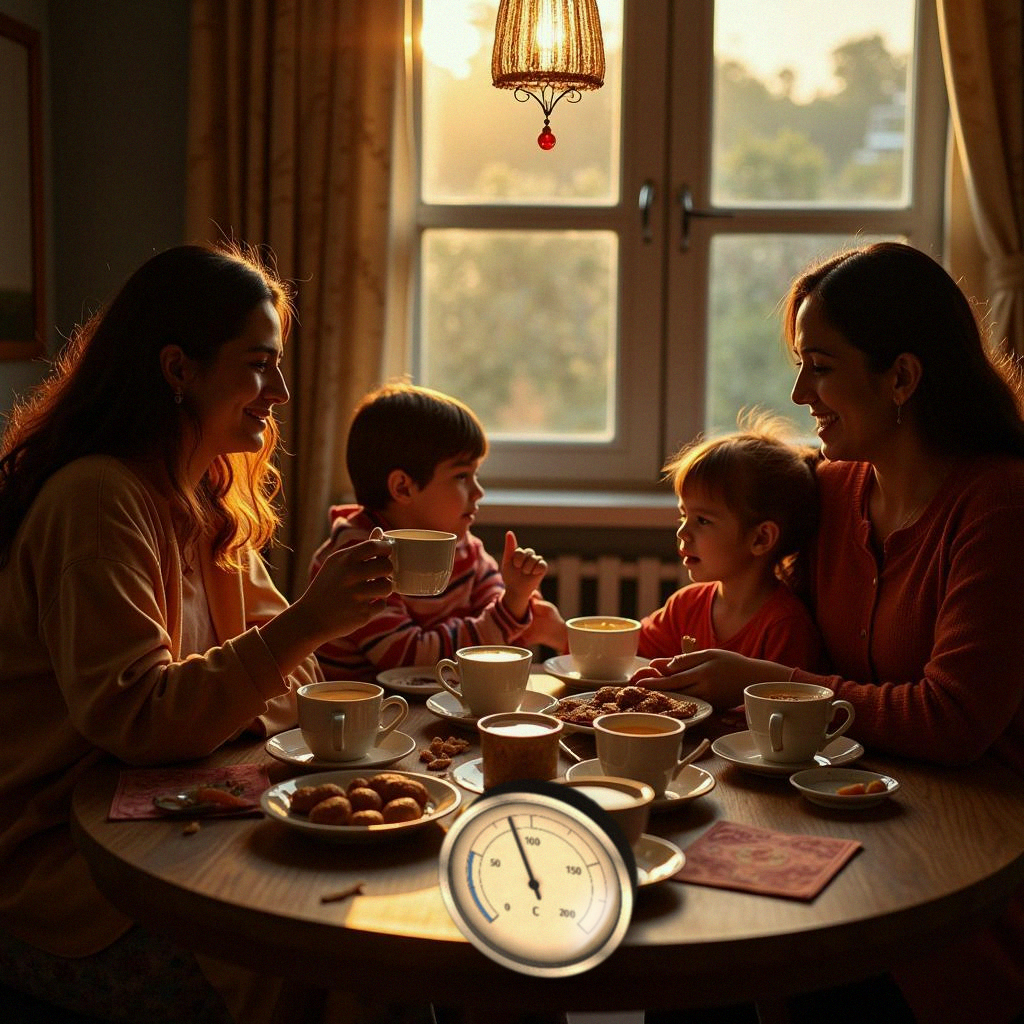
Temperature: 87.5 °C
